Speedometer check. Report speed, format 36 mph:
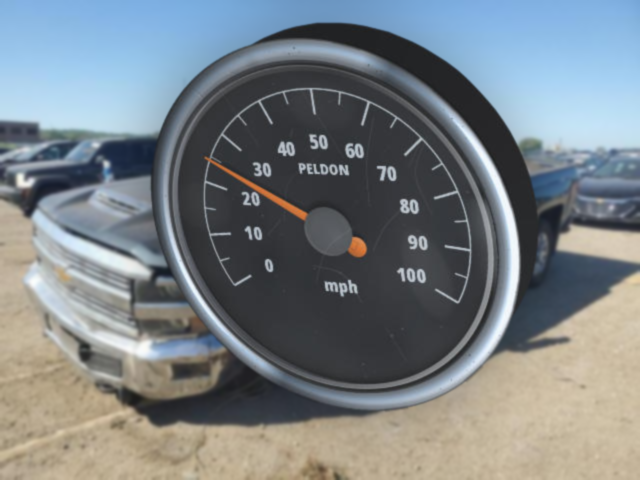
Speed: 25 mph
